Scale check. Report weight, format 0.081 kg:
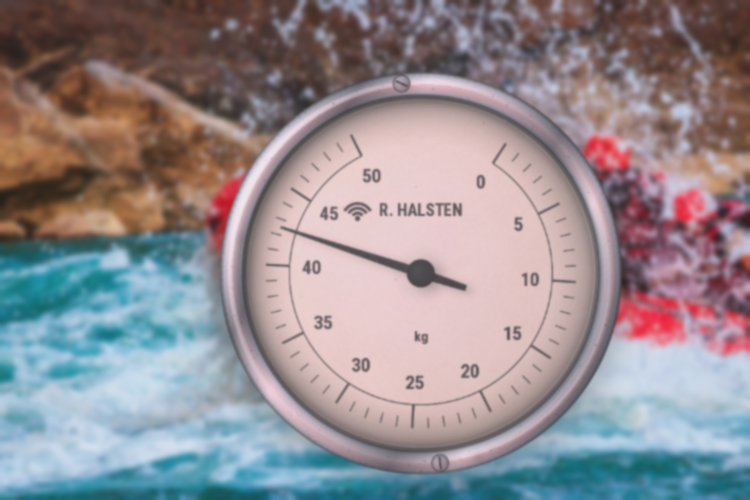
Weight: 42.5 kg
